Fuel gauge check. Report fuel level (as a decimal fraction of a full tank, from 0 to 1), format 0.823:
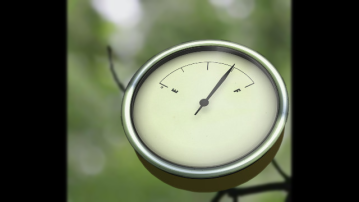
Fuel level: 0.75
